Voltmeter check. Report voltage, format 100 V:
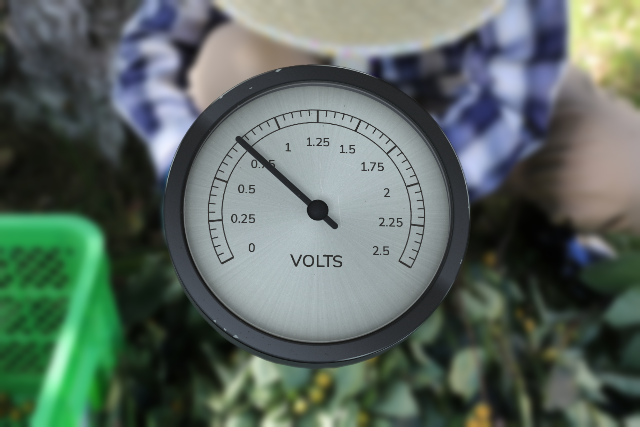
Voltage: 0.75 V
